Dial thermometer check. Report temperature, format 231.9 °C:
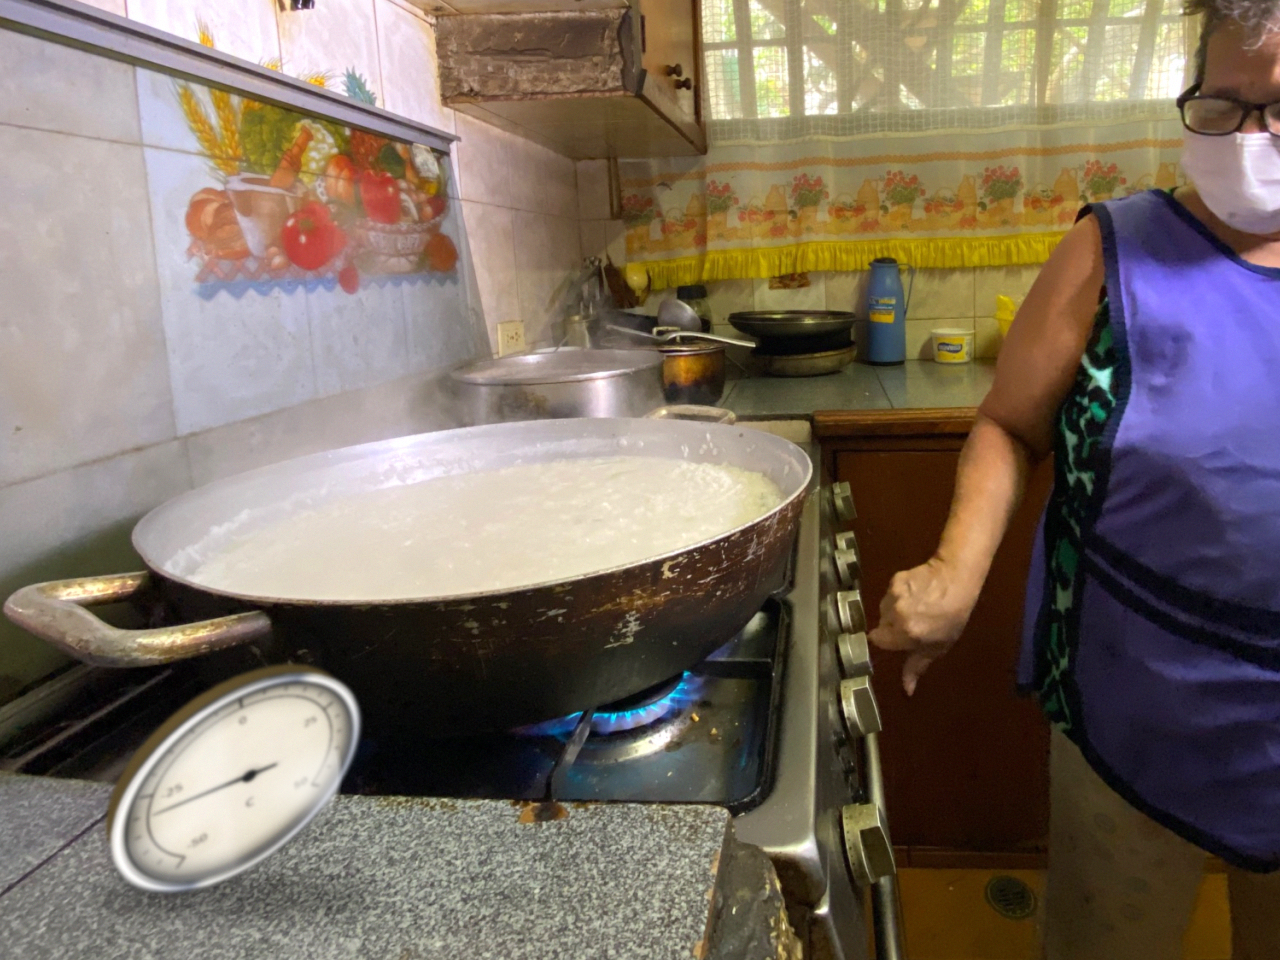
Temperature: -30 °C
